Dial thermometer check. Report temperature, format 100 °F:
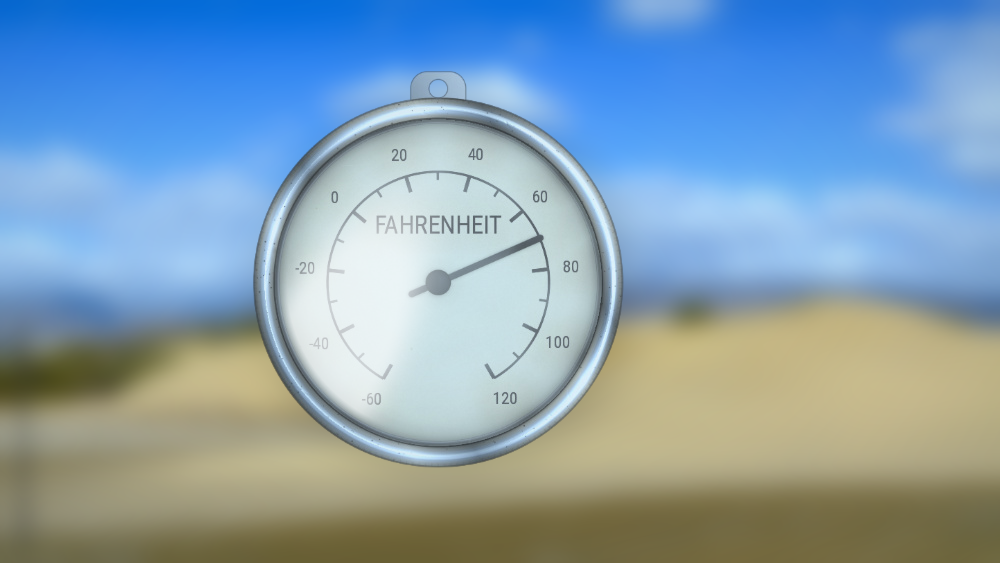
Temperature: 70 °F
